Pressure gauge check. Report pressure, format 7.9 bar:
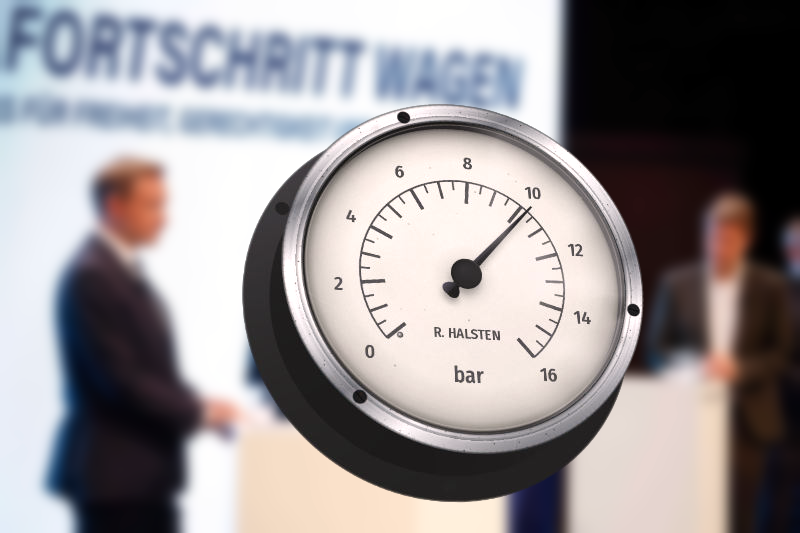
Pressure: 10.25 bar
